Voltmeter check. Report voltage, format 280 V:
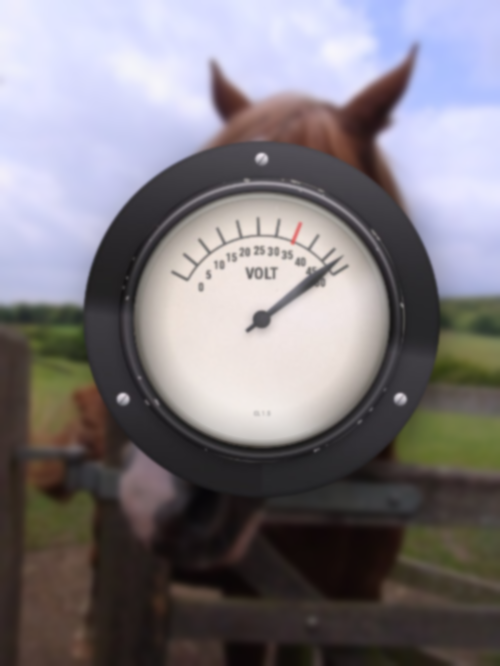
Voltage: 47.5 V
